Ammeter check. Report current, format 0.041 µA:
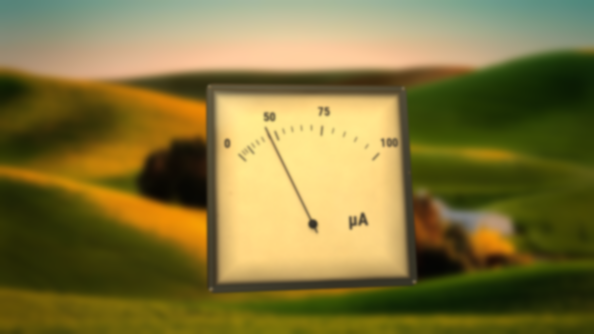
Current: 45 µA
